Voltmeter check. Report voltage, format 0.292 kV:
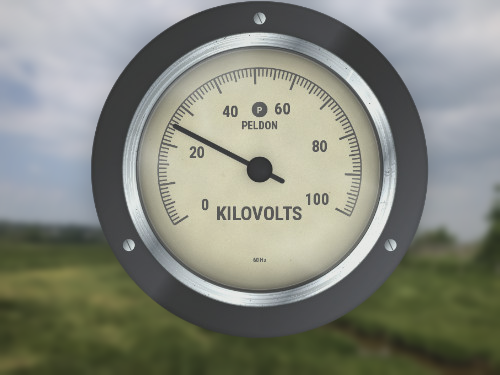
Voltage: 25 kV
